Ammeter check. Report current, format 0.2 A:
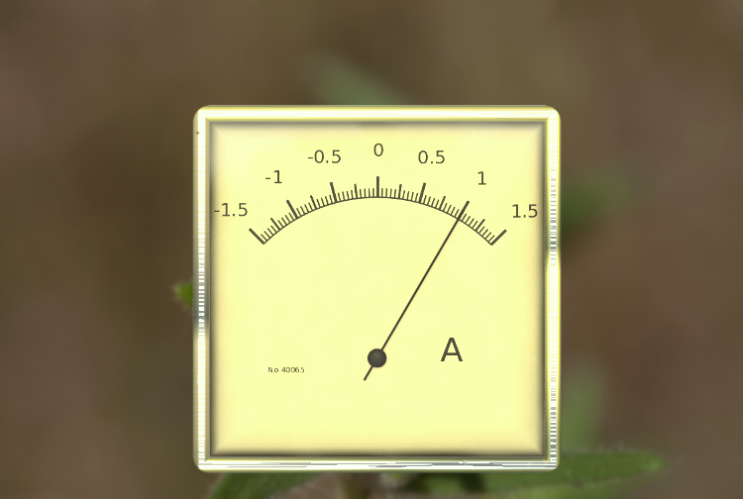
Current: 1 A
